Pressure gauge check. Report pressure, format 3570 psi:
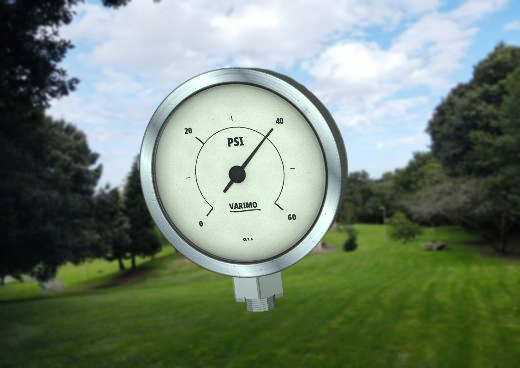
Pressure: 40 psi
